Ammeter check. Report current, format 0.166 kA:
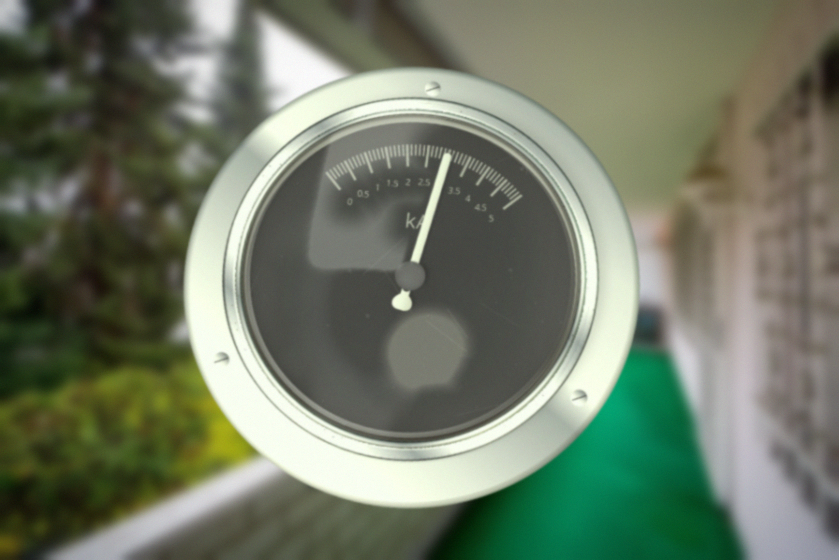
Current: 3 kA
